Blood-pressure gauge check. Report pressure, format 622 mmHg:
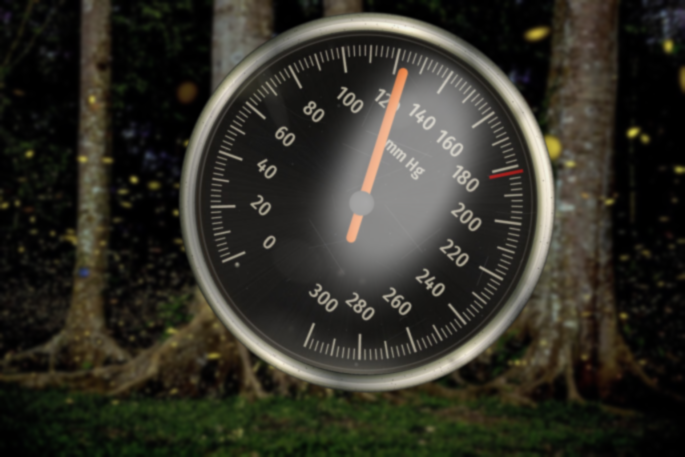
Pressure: 124 mmHg
